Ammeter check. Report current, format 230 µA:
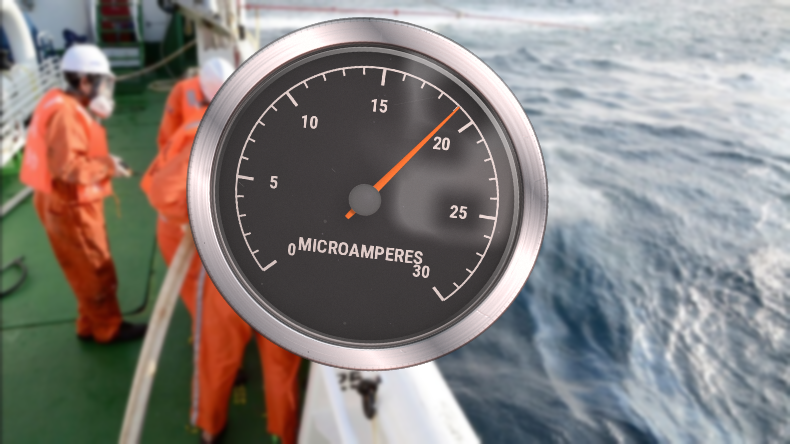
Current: 19 µA
